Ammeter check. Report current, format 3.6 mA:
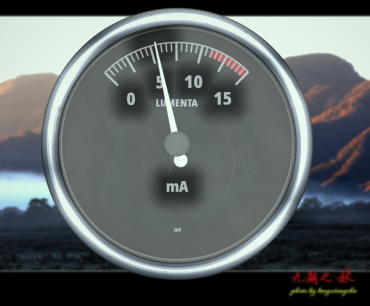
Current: 5.5 mA
